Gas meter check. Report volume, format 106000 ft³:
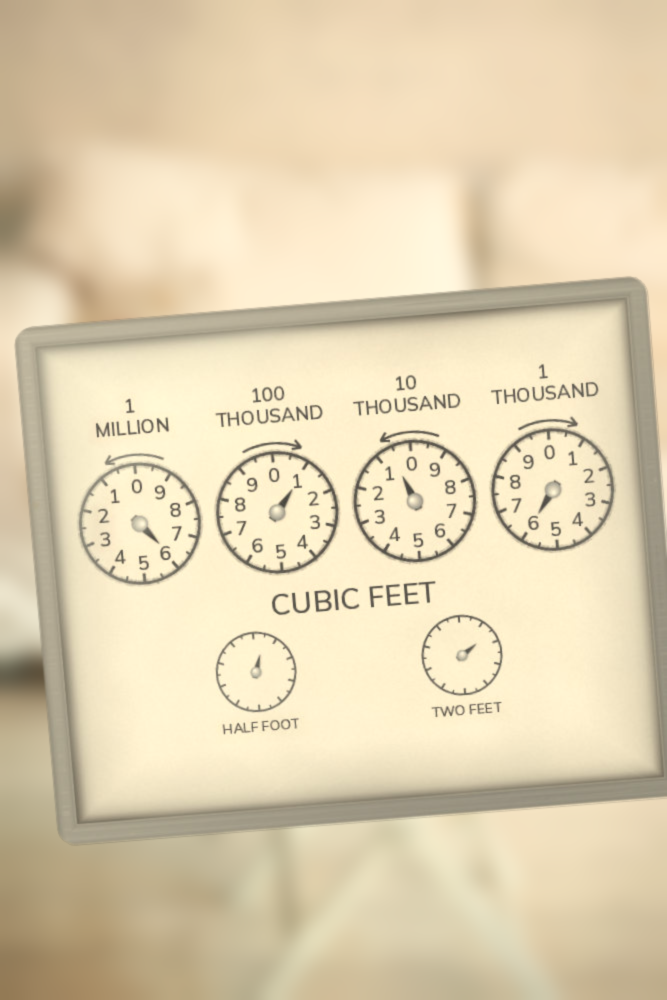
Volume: 610600 ft³
